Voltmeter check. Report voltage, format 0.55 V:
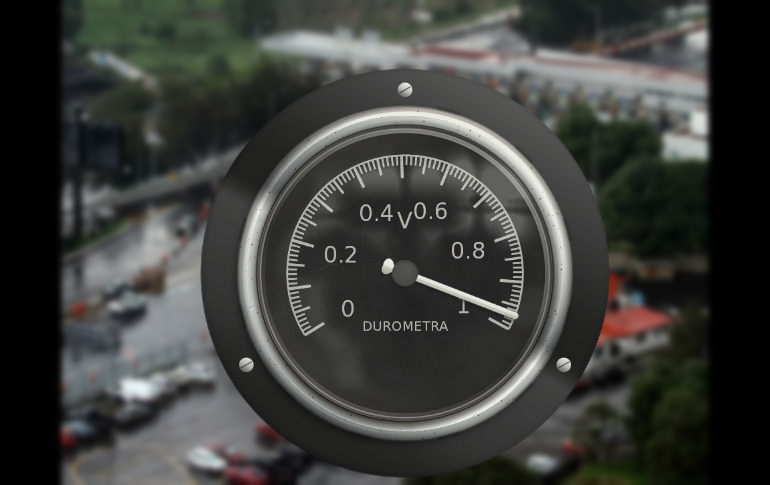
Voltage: 0.97 V
